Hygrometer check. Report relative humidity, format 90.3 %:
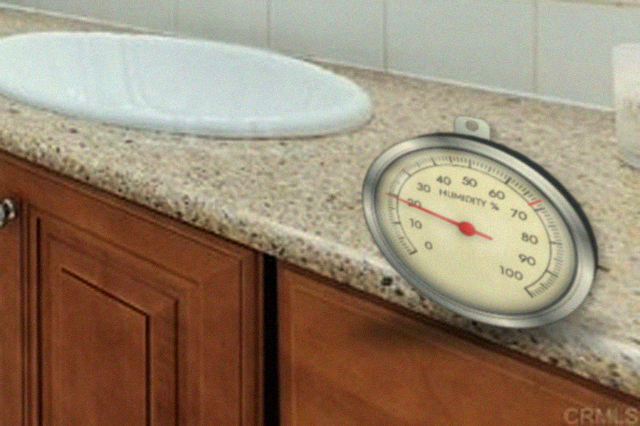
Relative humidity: 20 %
